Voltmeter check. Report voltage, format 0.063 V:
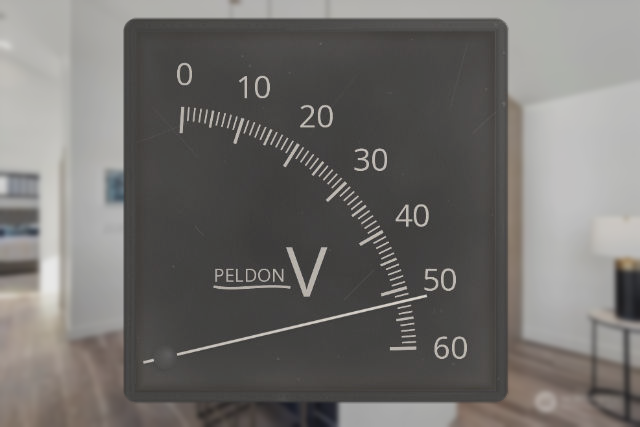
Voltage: 52 V
